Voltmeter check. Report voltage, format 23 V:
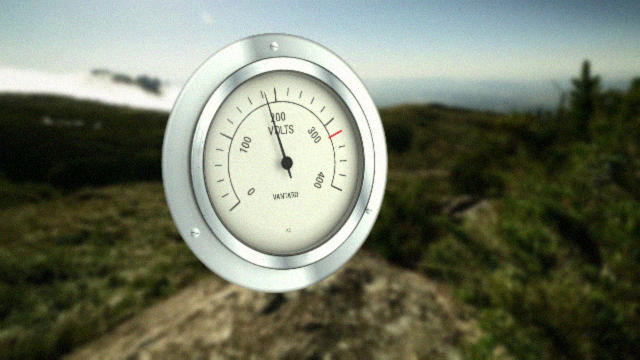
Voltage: 180 V
